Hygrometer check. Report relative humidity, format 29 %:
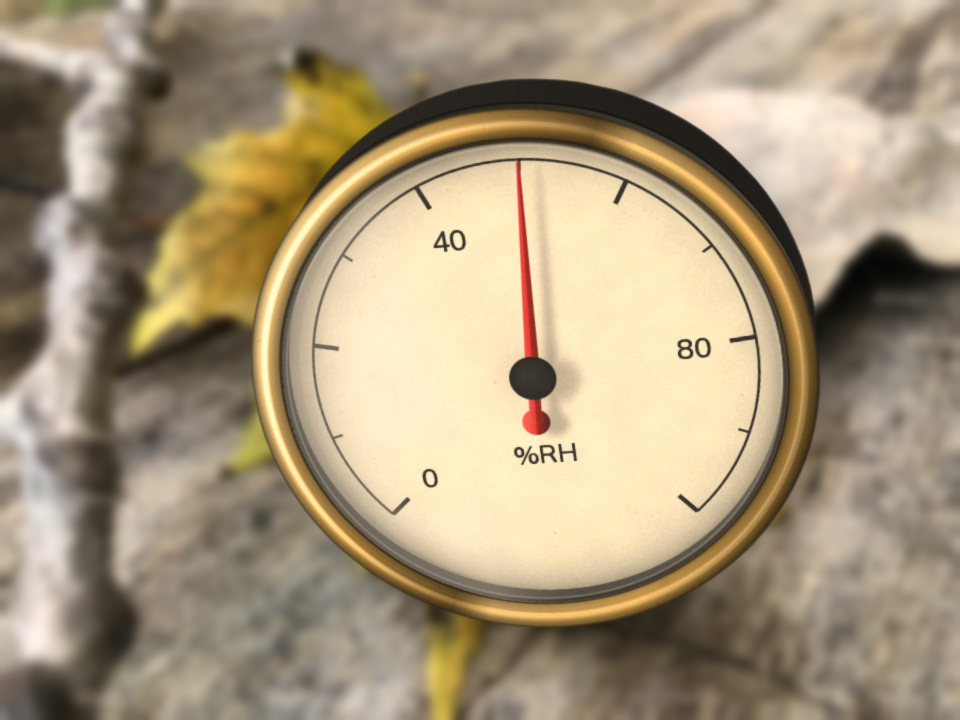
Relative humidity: 50 %
